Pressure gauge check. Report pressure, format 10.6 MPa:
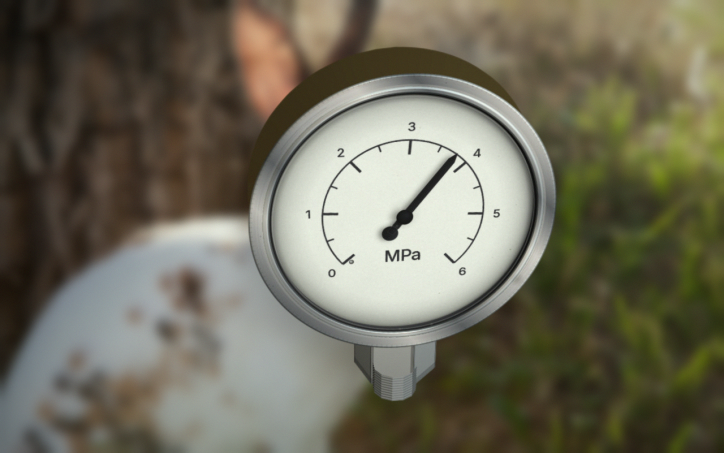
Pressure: 3.75 MPa
